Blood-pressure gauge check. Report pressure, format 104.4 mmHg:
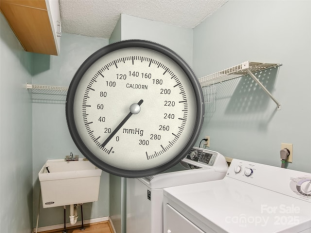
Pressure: 10 mmHg
